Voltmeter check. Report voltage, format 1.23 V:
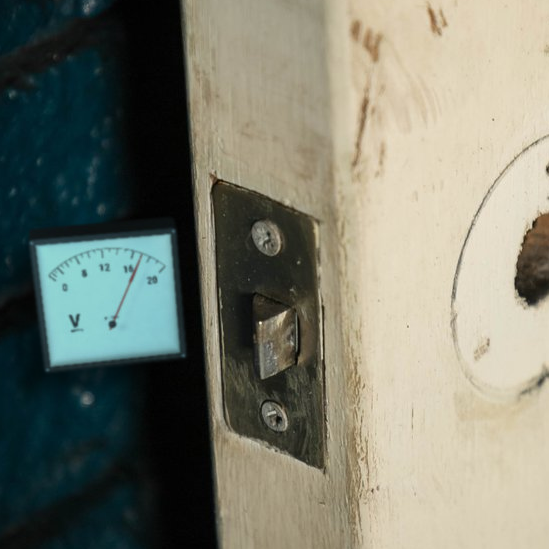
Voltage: 17 V
